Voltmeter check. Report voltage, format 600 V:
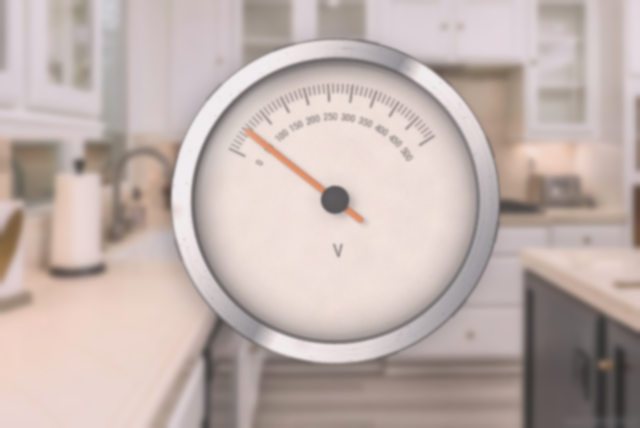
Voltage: 50 V
